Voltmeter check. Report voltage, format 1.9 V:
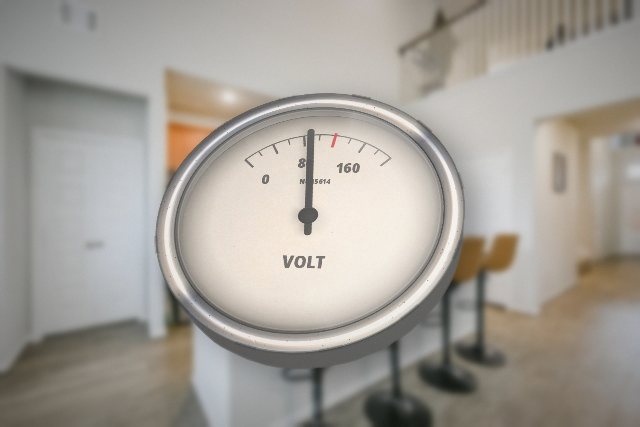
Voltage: 90 V
